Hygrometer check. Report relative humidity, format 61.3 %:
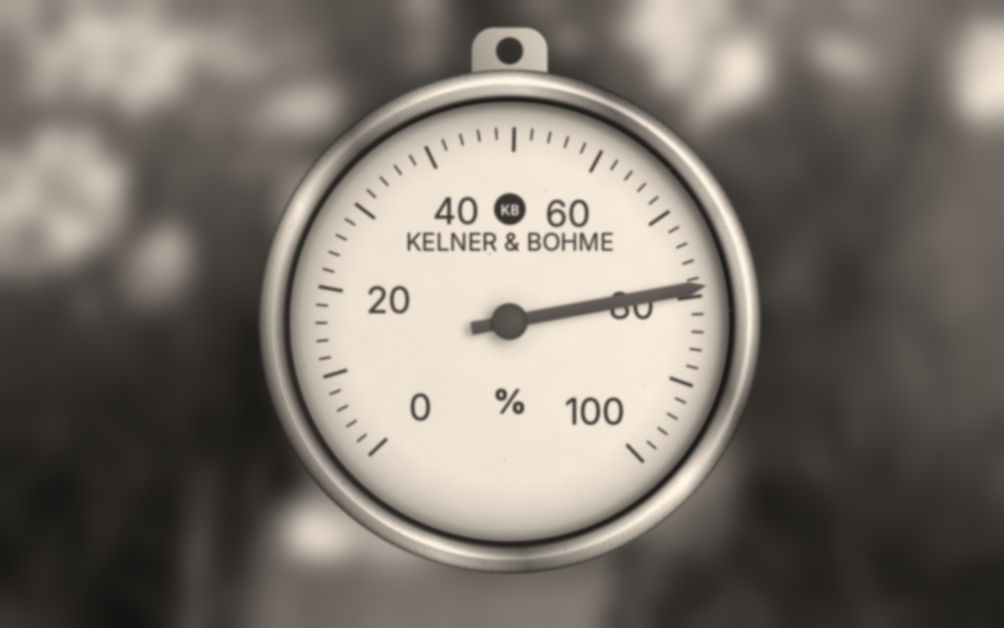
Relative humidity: 79 %
